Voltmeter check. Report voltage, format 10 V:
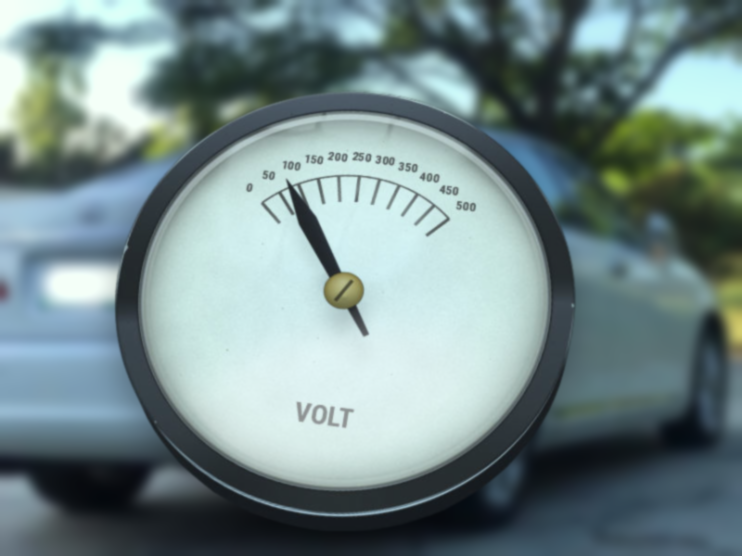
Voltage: 75 V
